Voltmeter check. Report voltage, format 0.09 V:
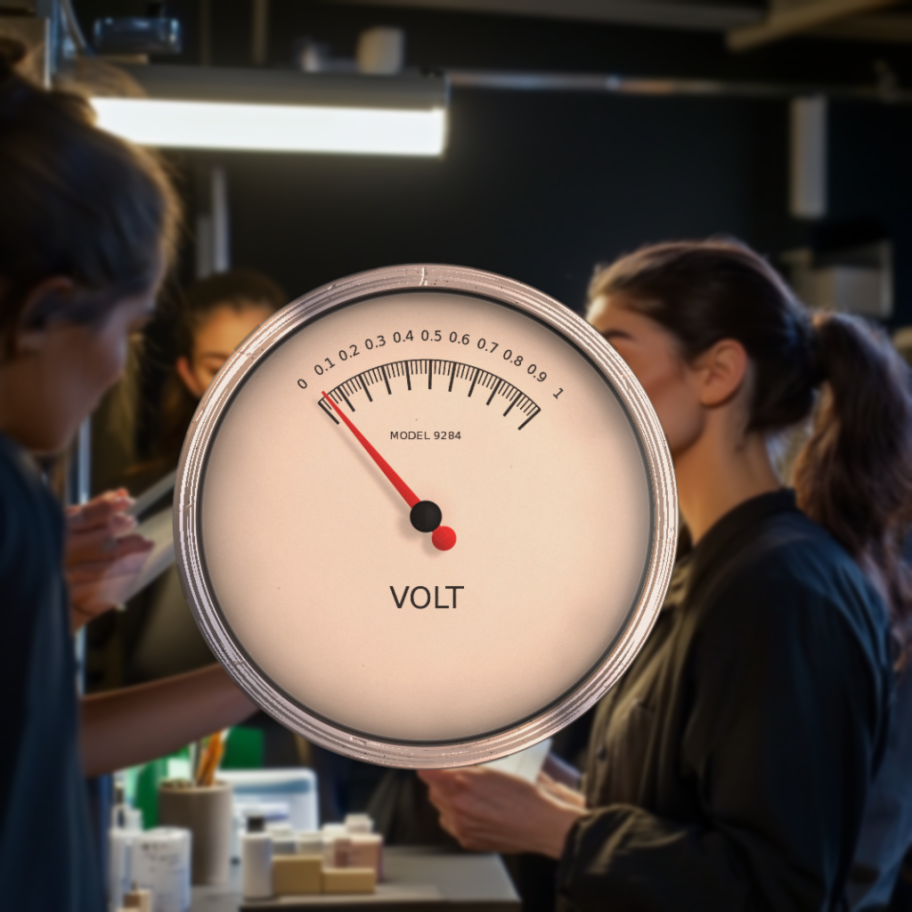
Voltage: 0.04 V
